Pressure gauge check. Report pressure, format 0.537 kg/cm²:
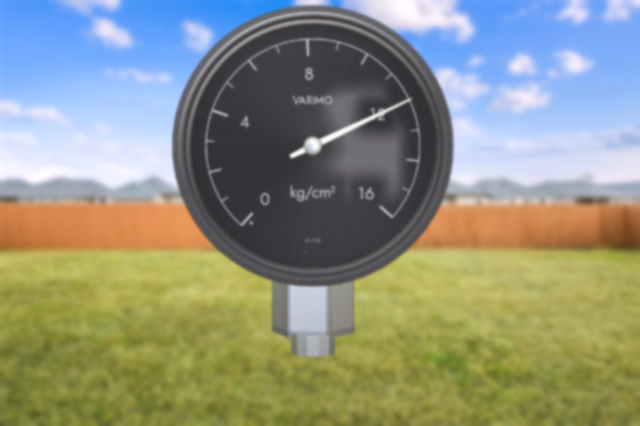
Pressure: 12 kg/cm²
